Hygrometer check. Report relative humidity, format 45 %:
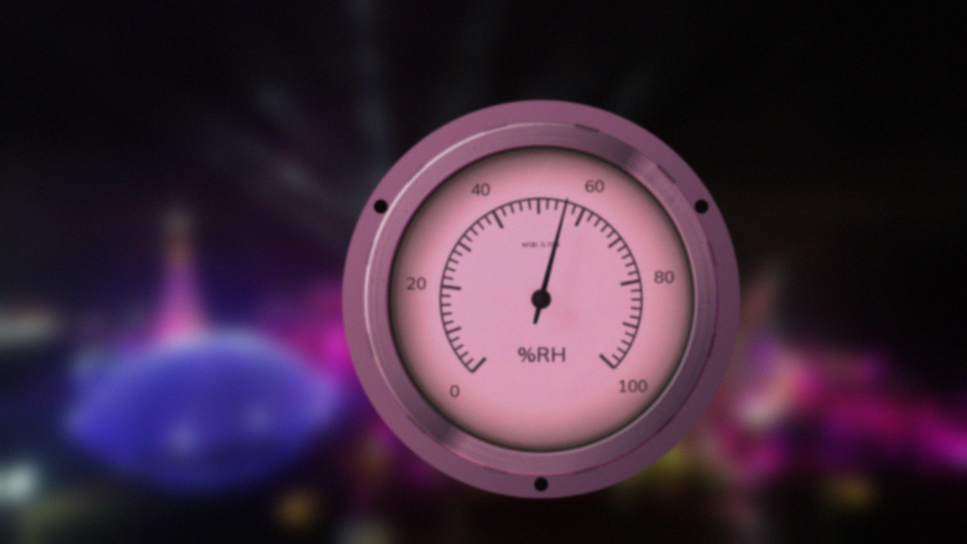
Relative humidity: 56 %
